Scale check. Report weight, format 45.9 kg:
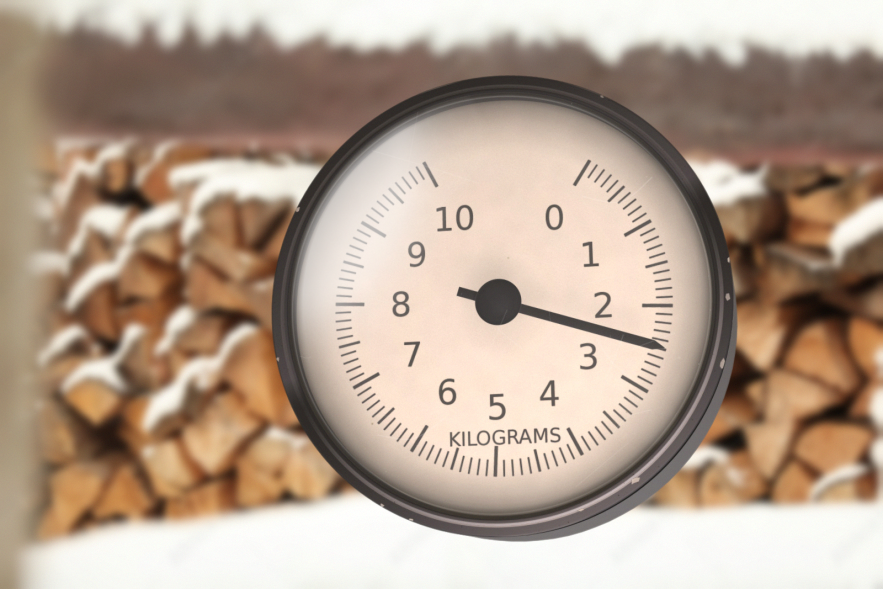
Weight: 2.5 kg
